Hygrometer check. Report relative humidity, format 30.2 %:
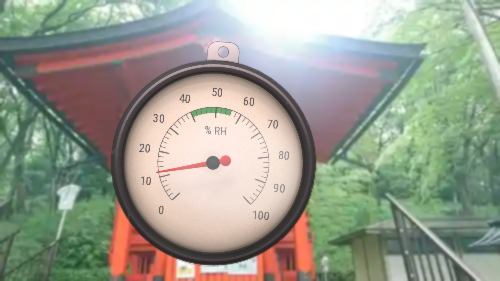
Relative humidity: 12 %
